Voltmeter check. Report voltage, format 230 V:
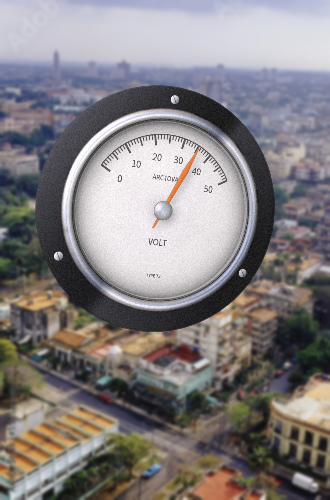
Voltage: 35 V
